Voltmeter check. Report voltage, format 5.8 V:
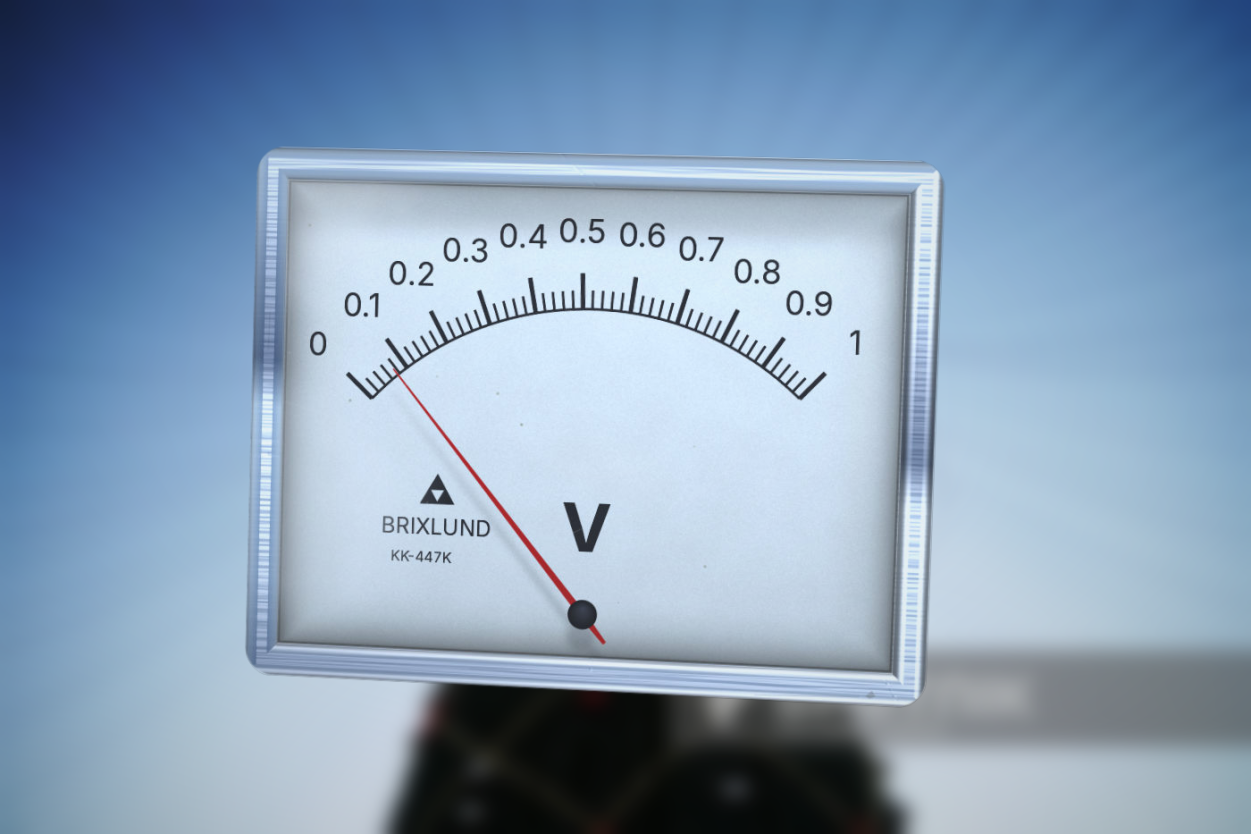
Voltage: 0.08 V
